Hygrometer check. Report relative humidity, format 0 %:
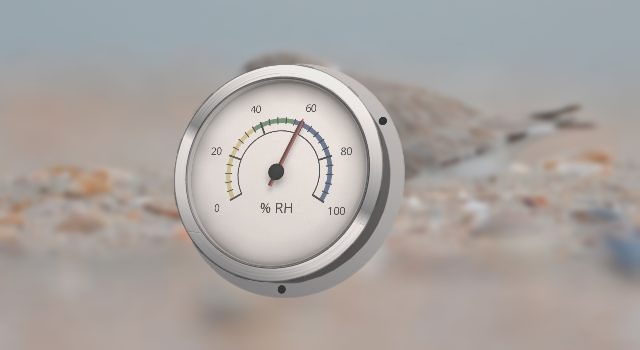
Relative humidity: 60 %
